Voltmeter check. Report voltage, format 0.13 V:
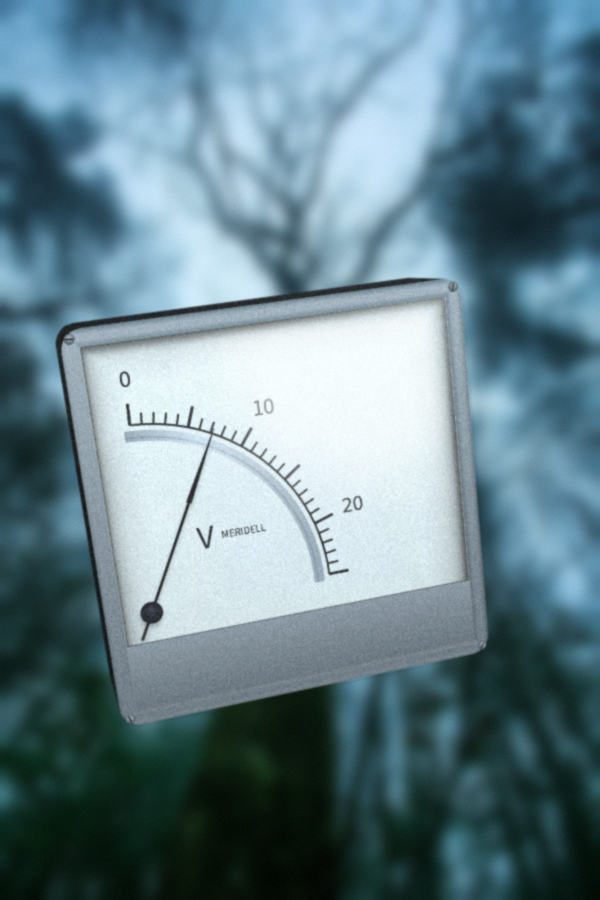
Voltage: 7 V
